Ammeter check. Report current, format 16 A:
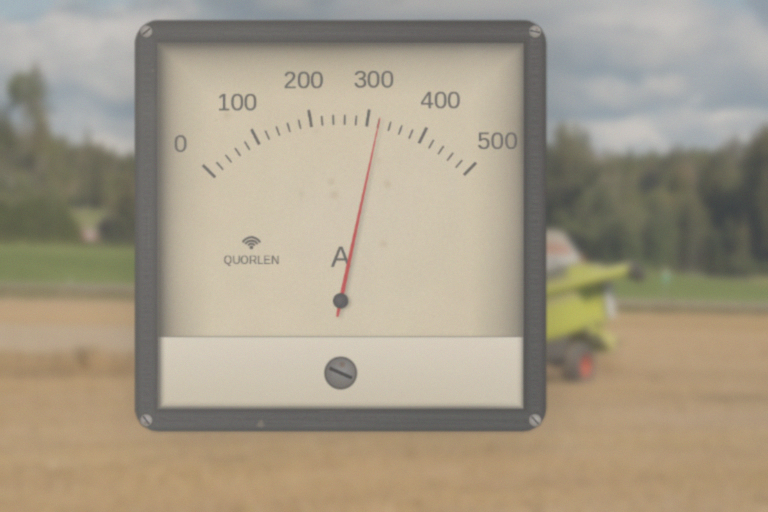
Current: 320 A
